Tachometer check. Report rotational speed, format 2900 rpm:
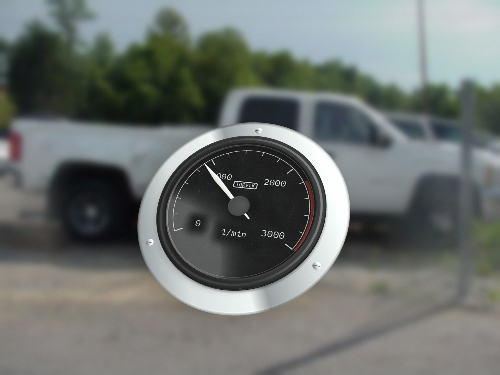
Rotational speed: 900 rpm
